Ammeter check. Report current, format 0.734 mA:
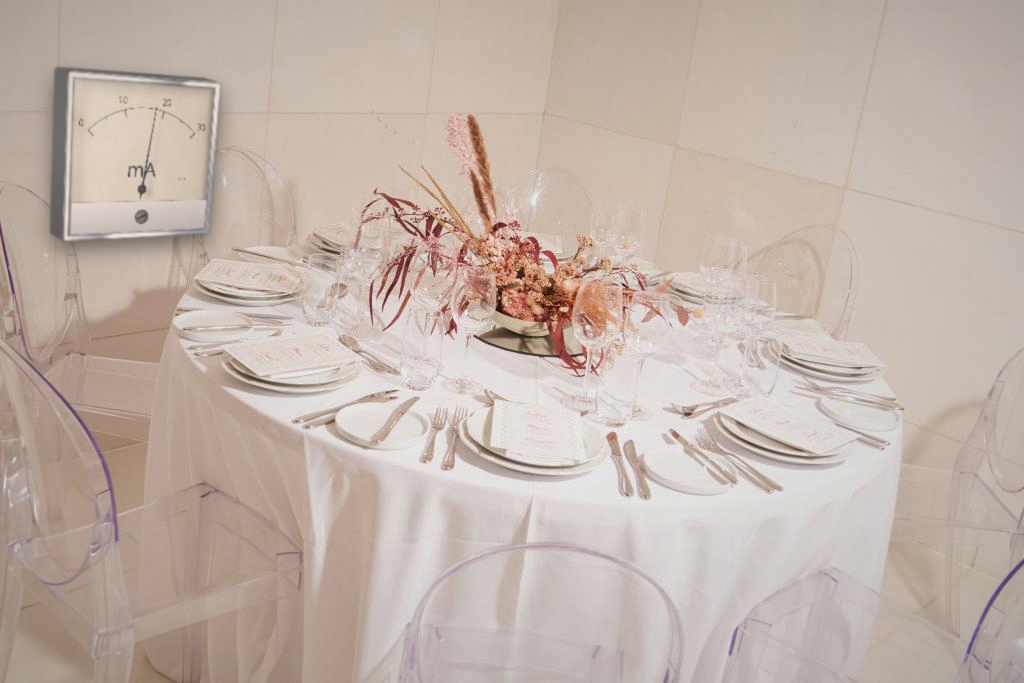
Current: 17.5 mA
